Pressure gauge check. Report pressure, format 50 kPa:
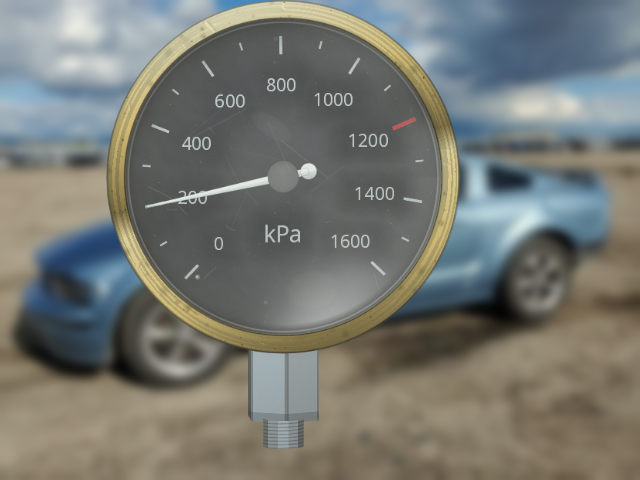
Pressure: 200 kPa
